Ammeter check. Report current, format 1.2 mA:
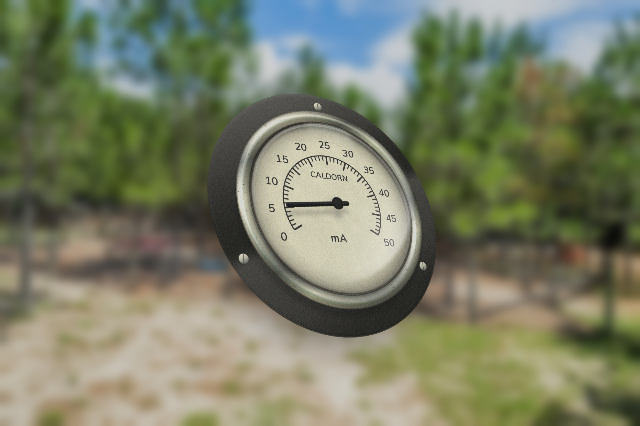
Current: 5 mA
